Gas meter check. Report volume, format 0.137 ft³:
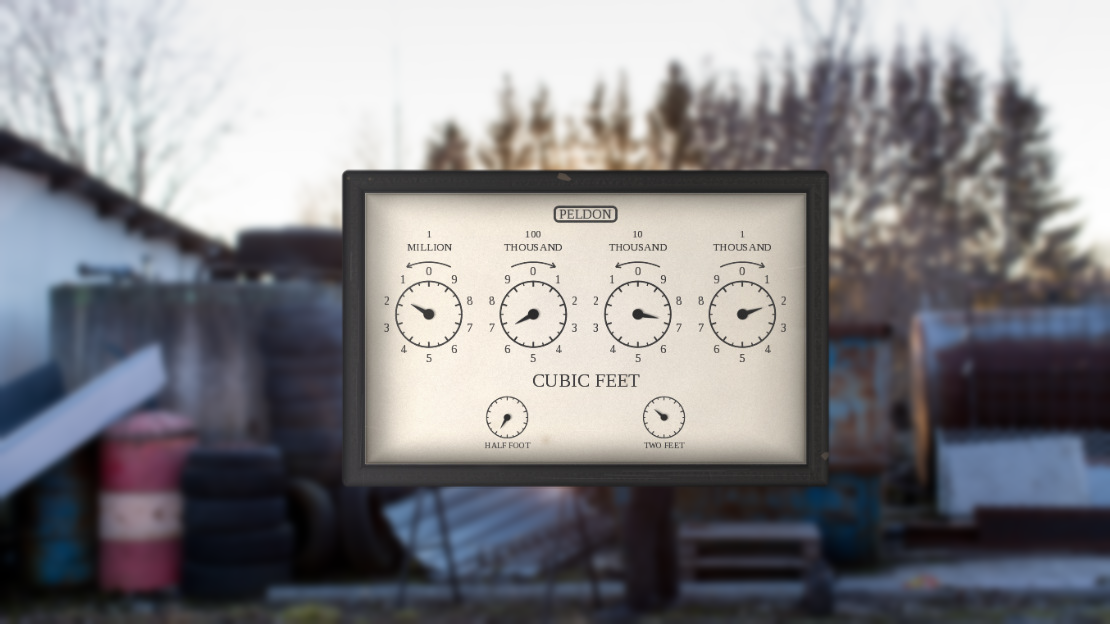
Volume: 167200 ft³
